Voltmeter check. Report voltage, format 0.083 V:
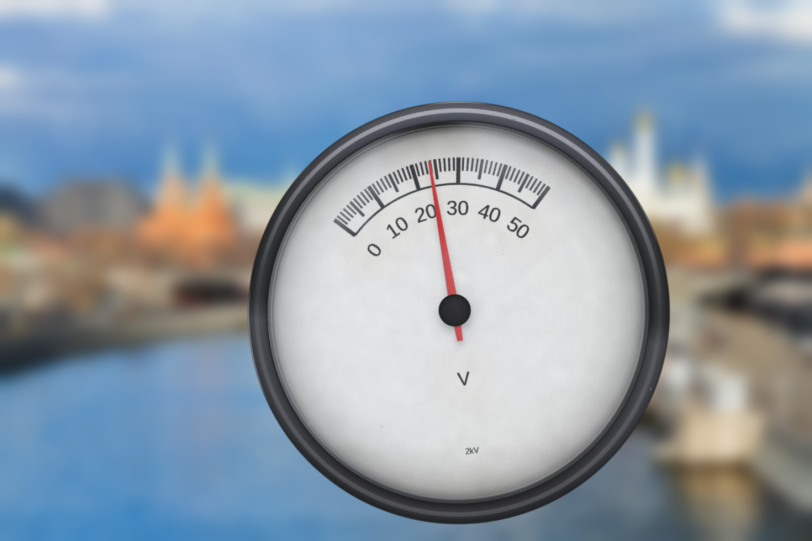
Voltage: 24 V
